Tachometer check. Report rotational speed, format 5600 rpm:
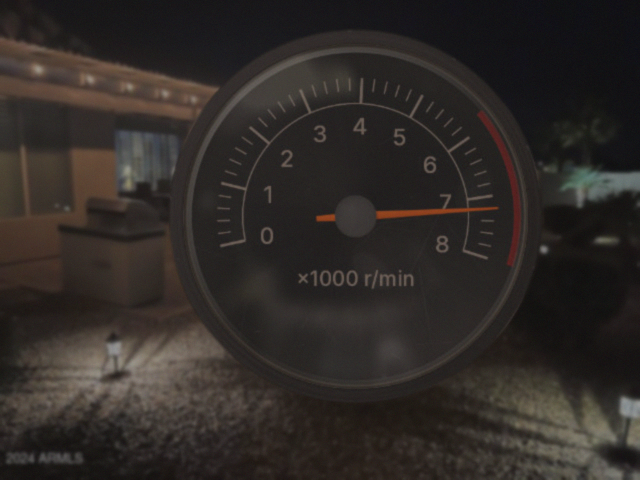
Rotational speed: 7200 rpm
